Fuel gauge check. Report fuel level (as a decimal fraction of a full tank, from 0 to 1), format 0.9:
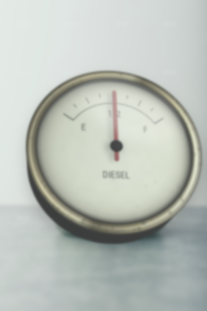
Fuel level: 0.5
